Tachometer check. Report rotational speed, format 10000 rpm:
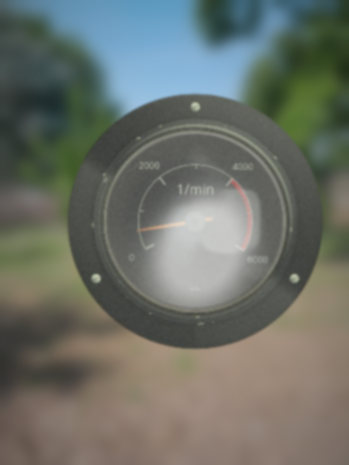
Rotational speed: 500 rpm
